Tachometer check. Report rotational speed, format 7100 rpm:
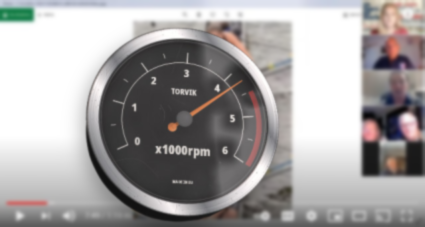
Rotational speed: 4250 rpm
